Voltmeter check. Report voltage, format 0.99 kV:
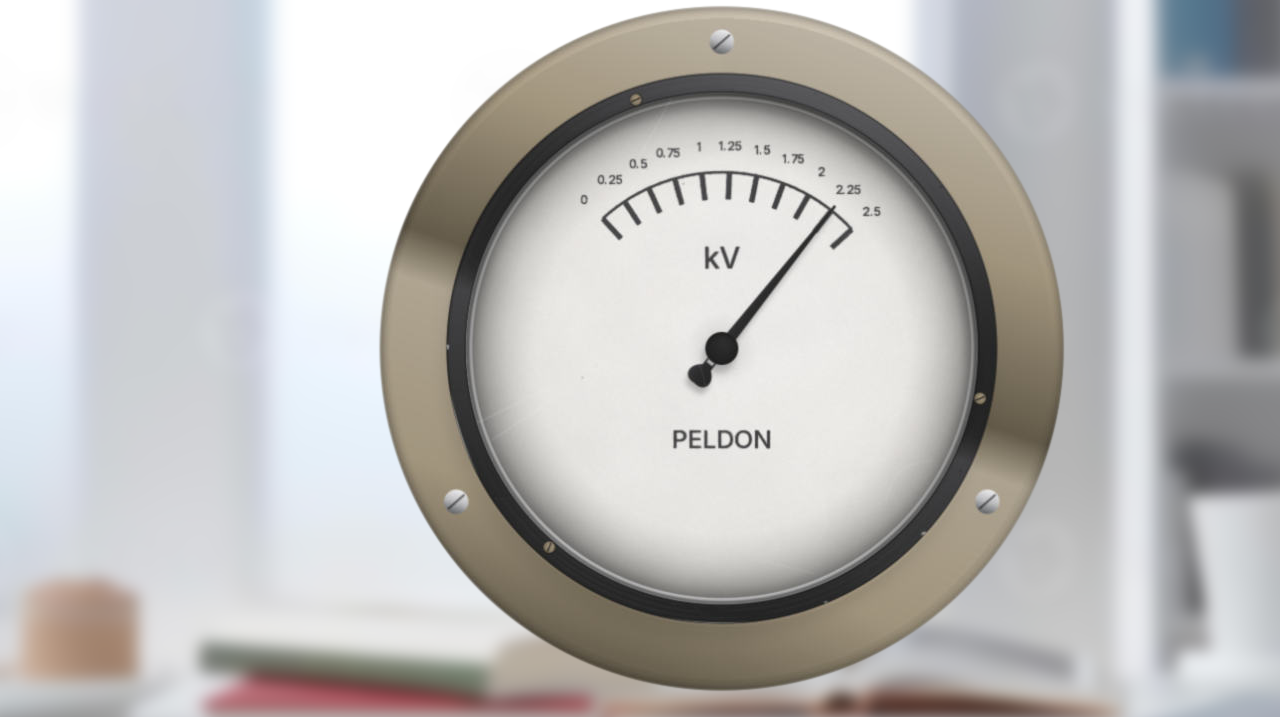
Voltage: 2.25 kV
